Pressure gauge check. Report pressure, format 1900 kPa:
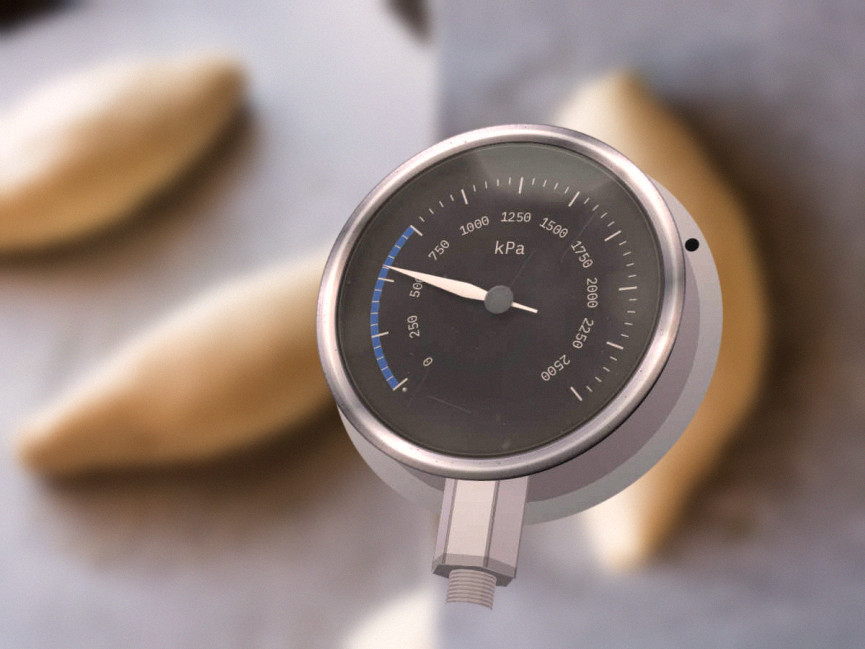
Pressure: 550 kPa
